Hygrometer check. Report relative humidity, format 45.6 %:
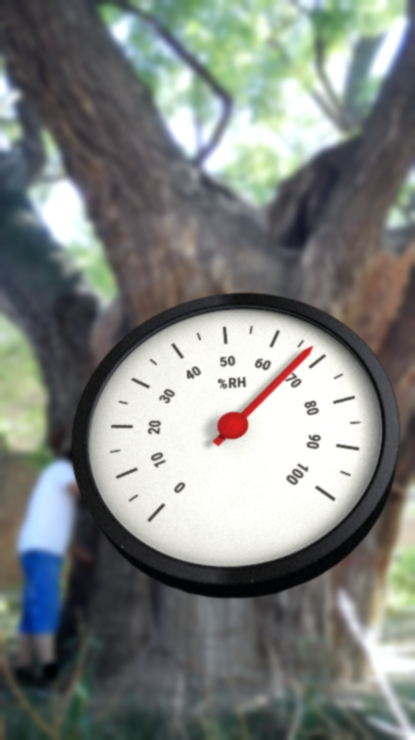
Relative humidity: 67.5 %
